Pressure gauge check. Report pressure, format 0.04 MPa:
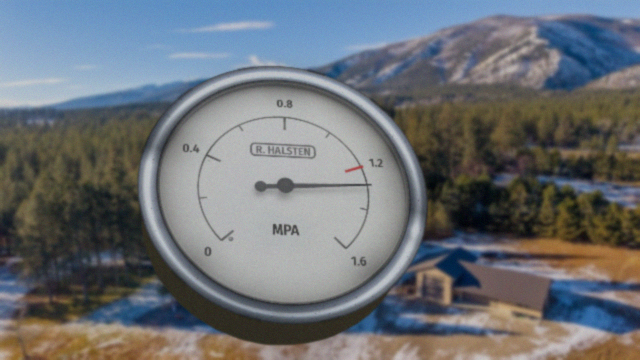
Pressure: 1.3 MPa
